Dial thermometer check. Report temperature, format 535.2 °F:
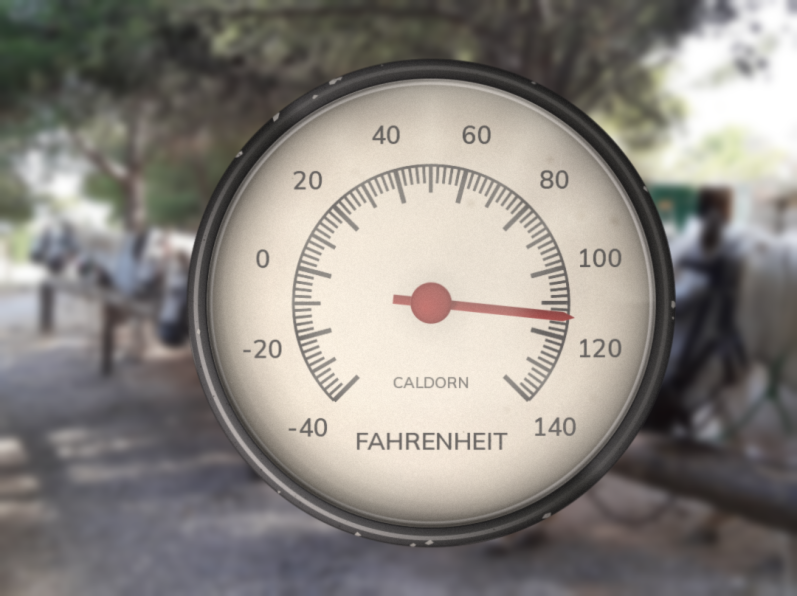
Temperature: 114 °F
